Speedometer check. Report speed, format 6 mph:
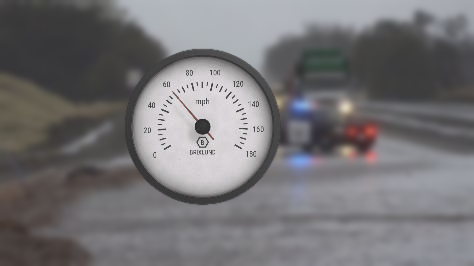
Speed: 60 mph
